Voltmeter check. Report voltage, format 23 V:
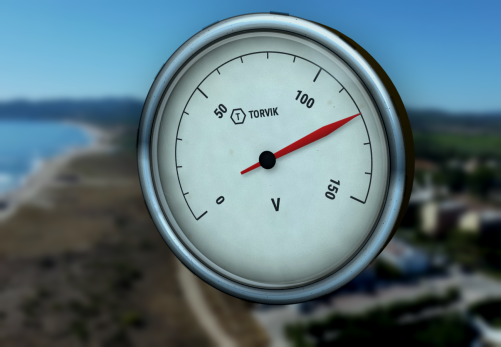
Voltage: 120 V
